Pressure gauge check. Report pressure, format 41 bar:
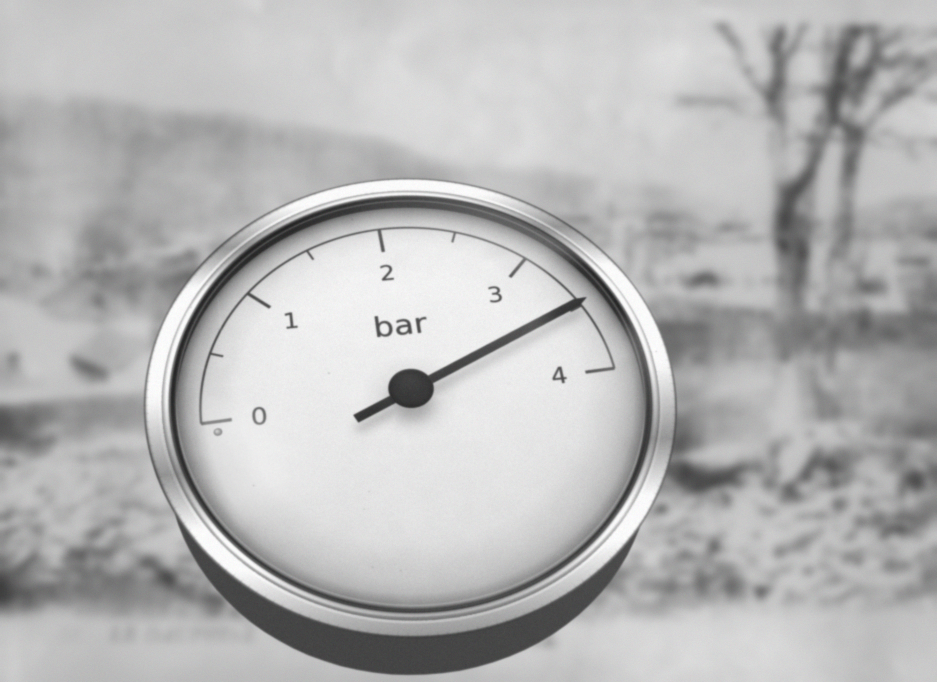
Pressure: 3.5 bar
